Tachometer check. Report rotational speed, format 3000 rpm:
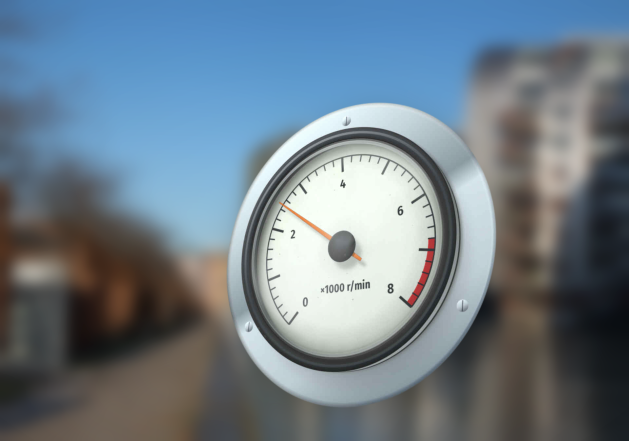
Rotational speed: 2500 rpm
